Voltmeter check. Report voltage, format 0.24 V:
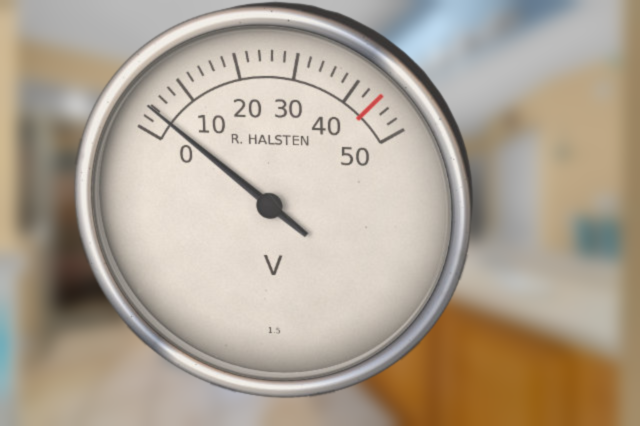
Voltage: 4 V
